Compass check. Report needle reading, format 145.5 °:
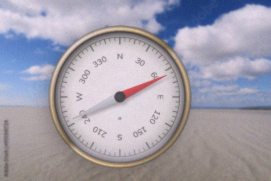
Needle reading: 65 °
